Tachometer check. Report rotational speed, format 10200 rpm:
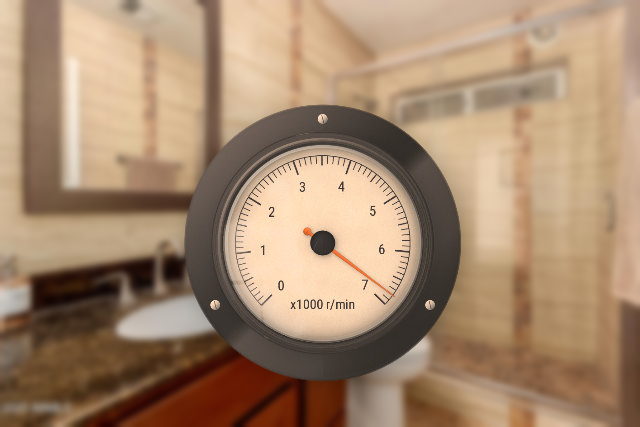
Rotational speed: 6800 rpm
